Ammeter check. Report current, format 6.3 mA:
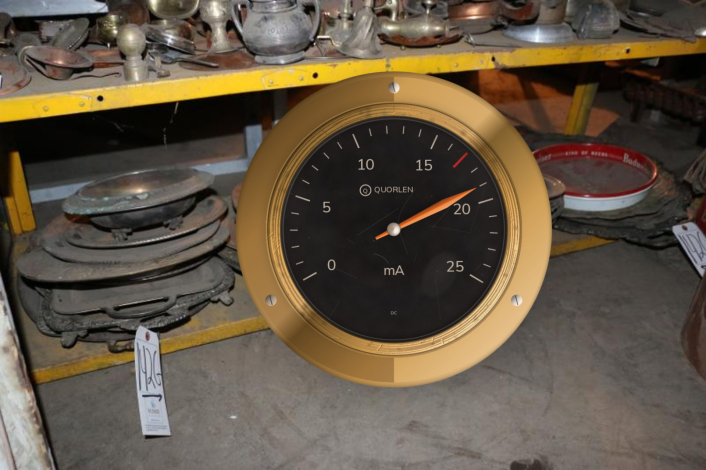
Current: 19 mA
